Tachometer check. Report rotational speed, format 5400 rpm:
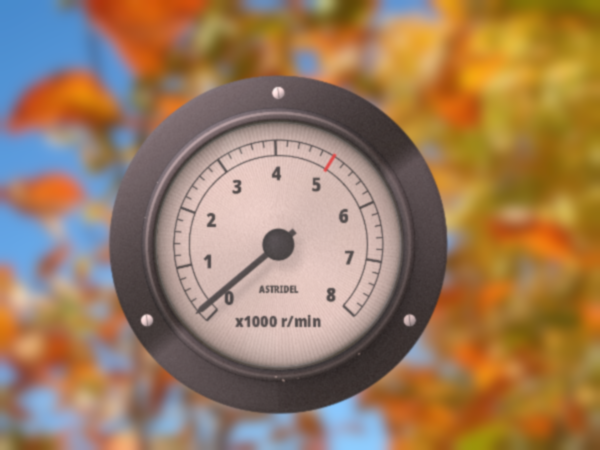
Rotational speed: 200 rpm
